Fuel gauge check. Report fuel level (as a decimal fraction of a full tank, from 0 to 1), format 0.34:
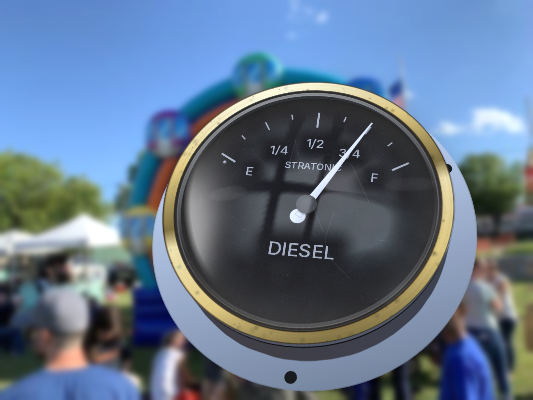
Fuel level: 0.75
